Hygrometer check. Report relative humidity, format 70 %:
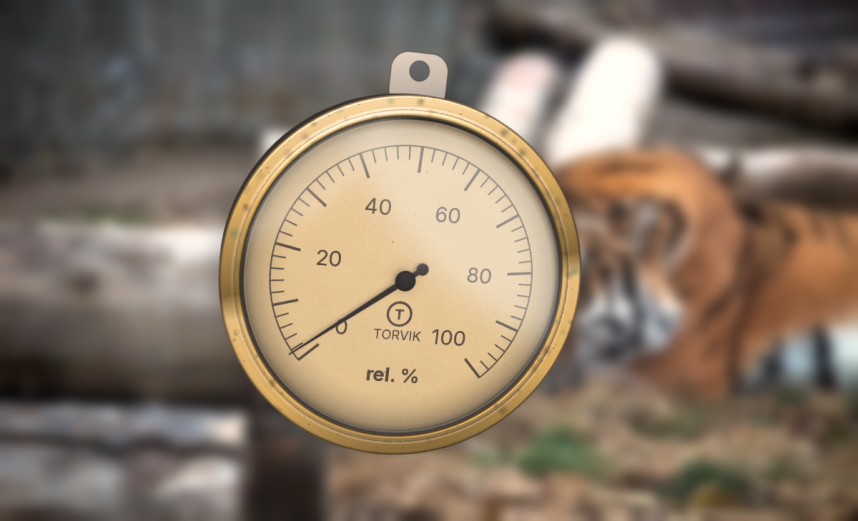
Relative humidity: 2 %
